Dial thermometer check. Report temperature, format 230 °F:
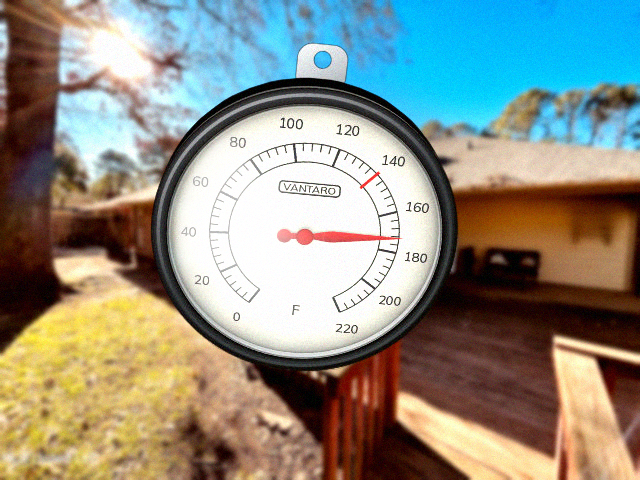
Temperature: 172 °F
